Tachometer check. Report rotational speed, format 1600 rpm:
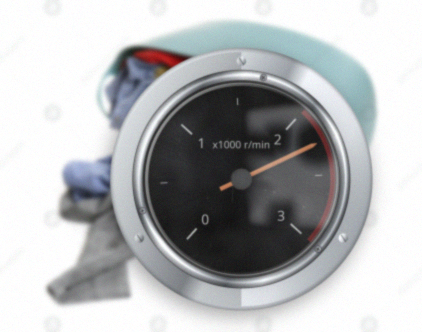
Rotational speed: 2250 rpm
